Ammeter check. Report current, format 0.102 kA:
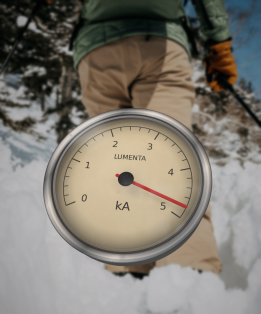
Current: 4.8 kA
